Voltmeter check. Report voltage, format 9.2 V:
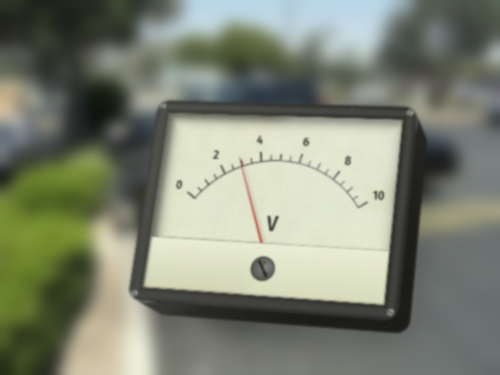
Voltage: 3 V
